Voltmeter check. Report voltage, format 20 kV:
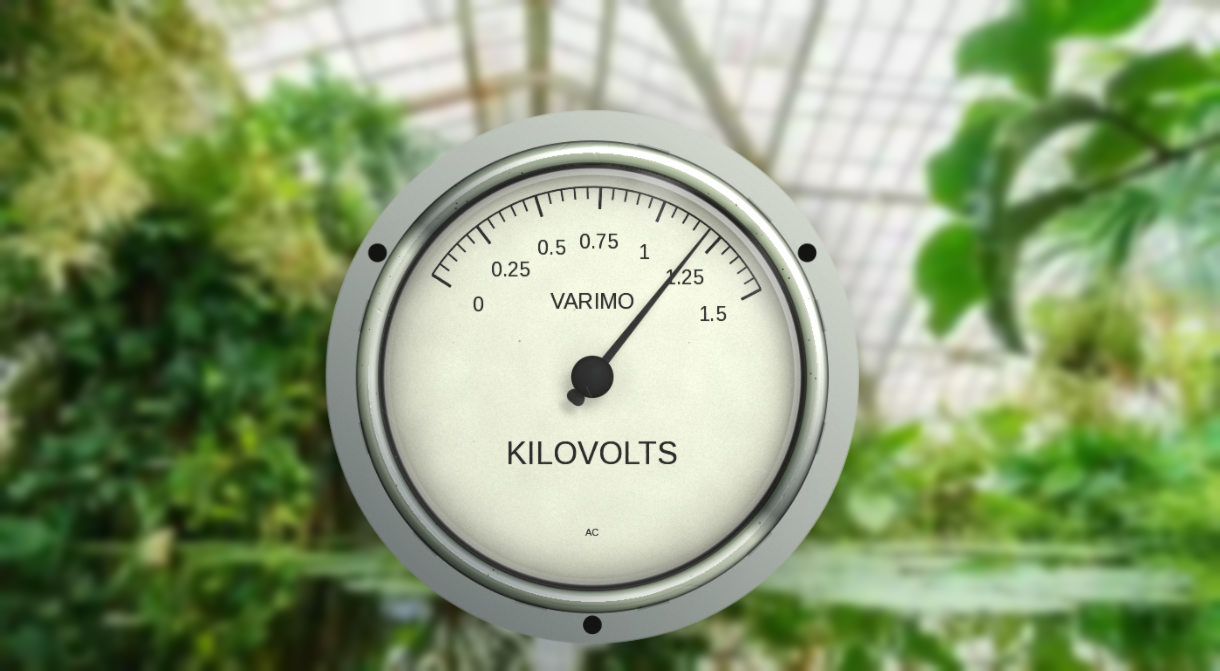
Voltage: 1.2 kV
